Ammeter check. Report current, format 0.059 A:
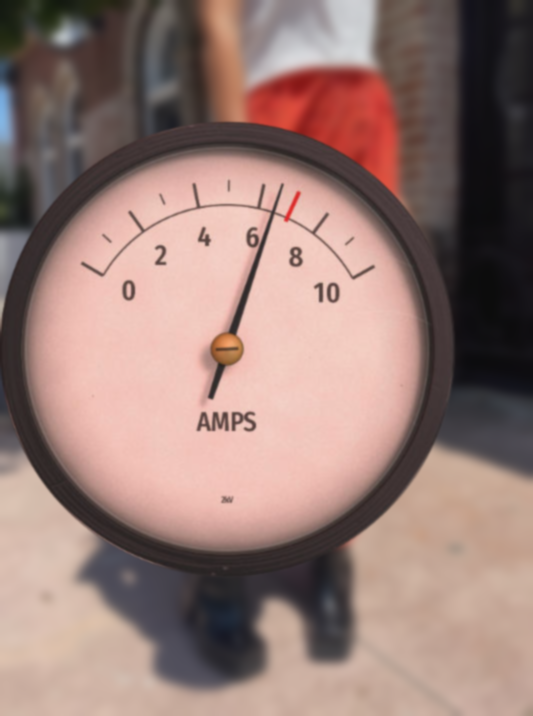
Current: 6.5 A
